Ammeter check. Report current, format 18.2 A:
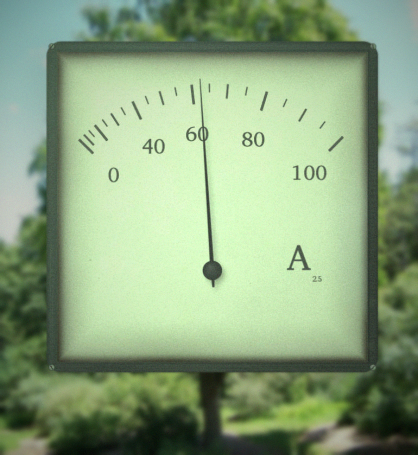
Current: 62.5 A
